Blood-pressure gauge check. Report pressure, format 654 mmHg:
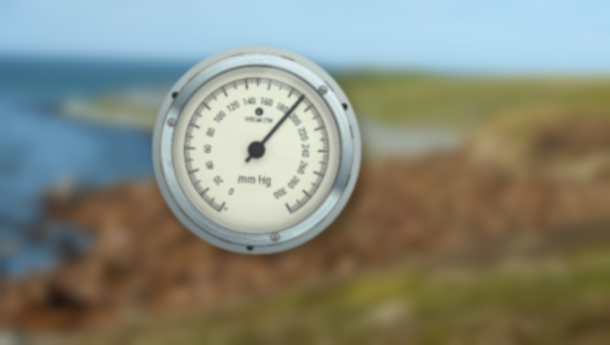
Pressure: 190 mmHg
